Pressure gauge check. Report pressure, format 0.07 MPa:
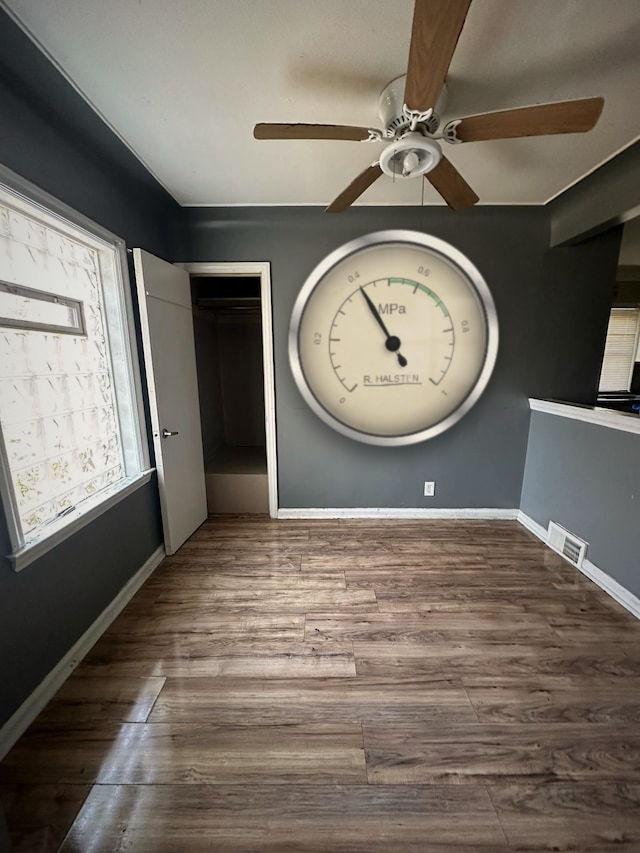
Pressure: 0.4 MPa
